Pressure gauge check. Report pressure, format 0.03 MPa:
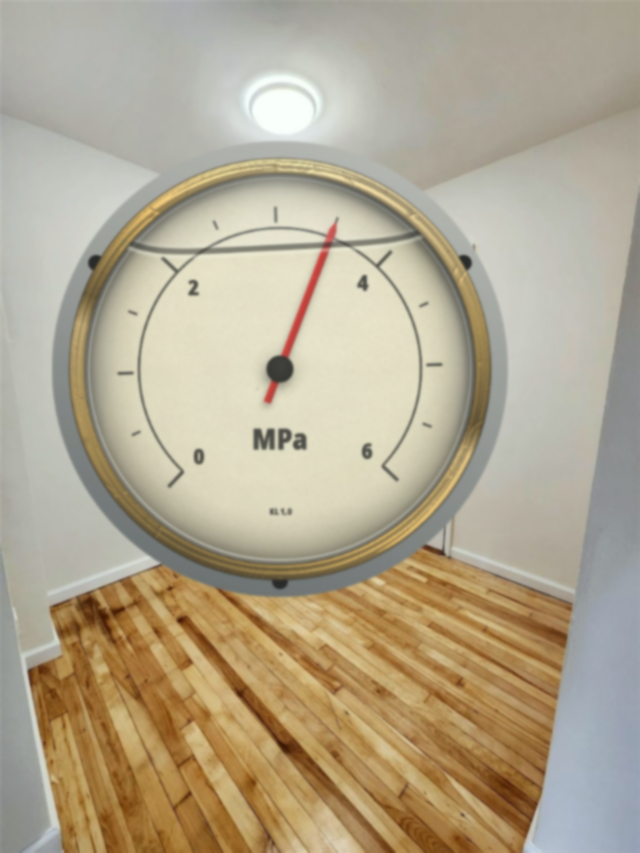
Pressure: 3.5 MPa
